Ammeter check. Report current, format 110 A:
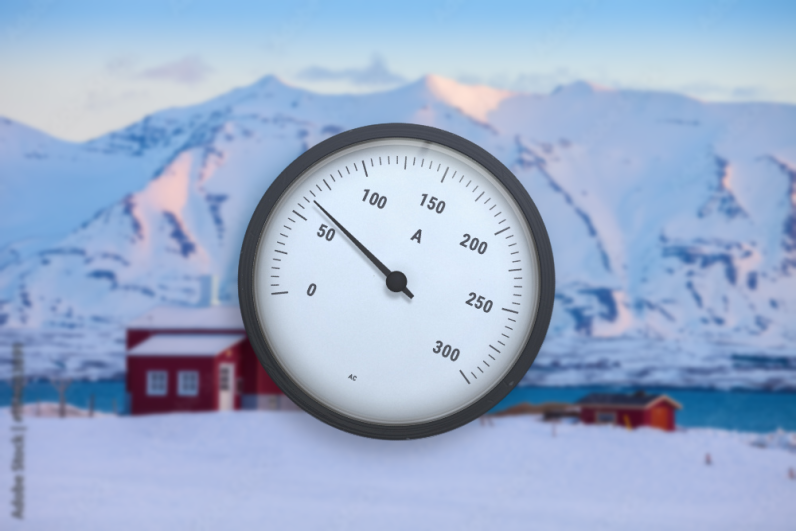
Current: 62.5 A
